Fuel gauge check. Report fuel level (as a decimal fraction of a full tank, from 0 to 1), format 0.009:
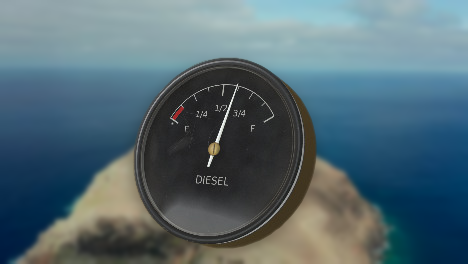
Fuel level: 0.625
